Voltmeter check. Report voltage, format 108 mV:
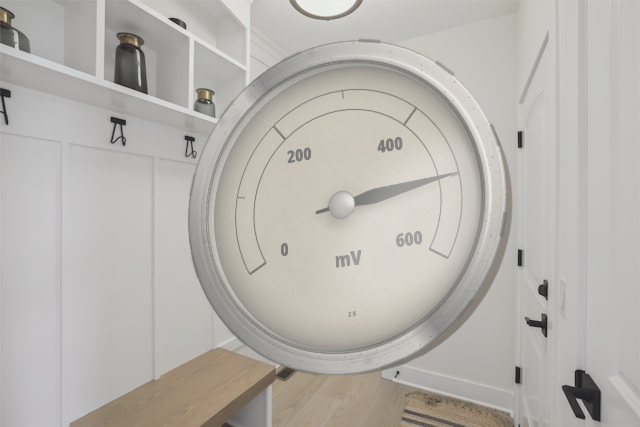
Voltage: 500 mV
